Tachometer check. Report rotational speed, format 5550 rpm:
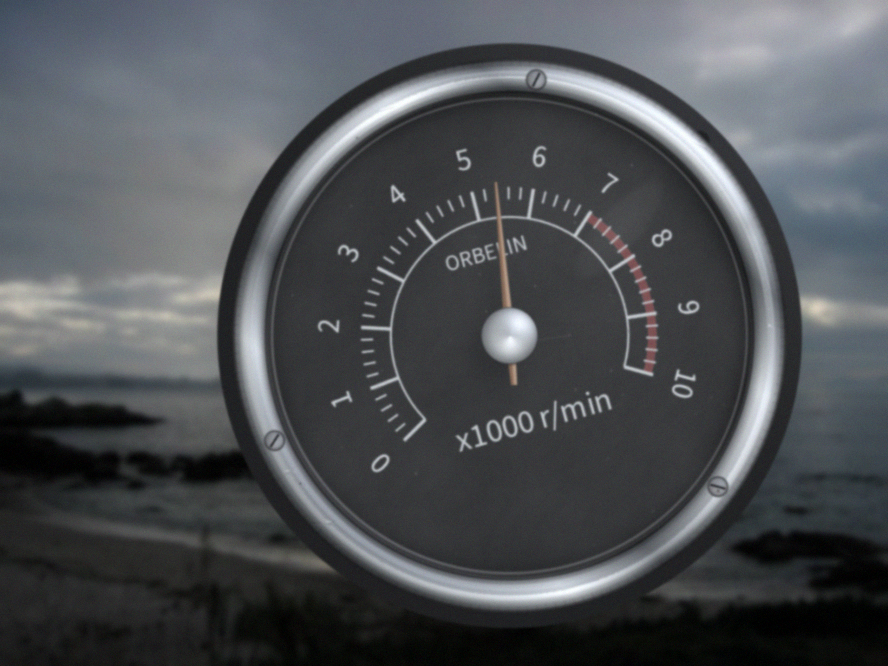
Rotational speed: 5400 rpm
